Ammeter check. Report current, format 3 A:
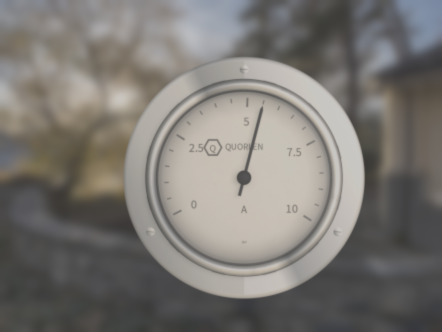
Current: 5.5 A
